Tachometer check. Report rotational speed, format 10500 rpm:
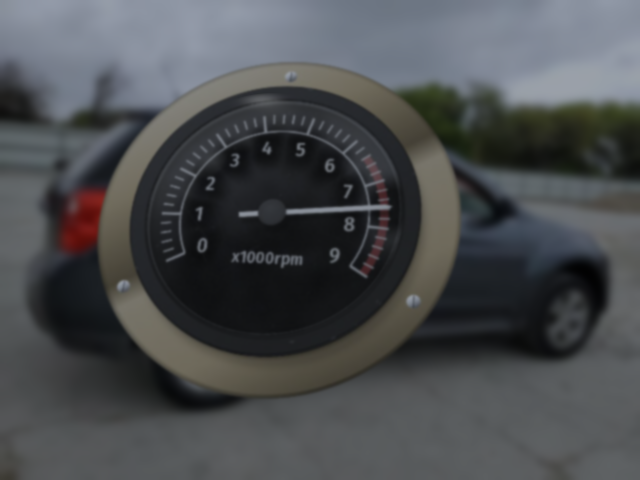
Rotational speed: 7600 rpm
